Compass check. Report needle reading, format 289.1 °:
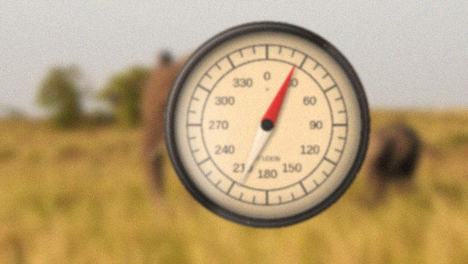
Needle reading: 25 °
